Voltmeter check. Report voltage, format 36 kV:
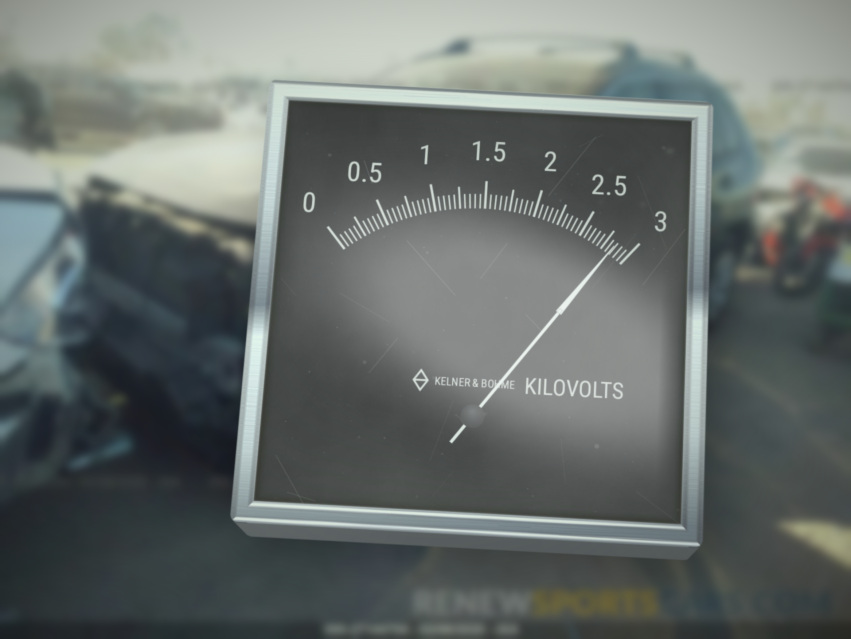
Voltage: 2.85 kV
